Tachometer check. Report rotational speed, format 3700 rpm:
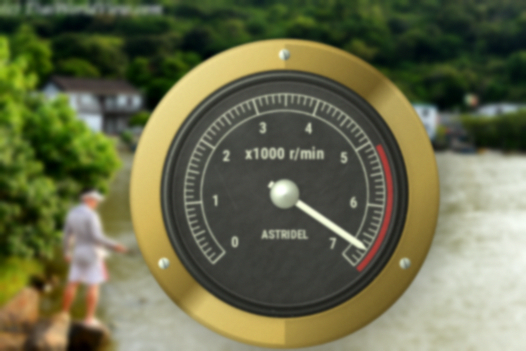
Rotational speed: 6700 rpm
